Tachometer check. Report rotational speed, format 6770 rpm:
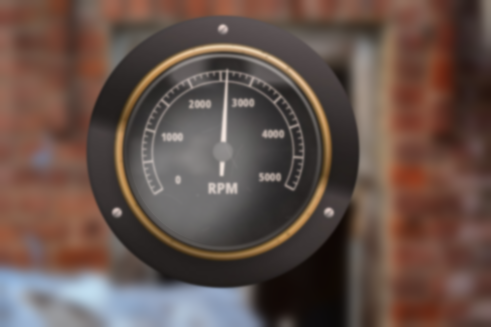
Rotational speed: 2600 rpm
